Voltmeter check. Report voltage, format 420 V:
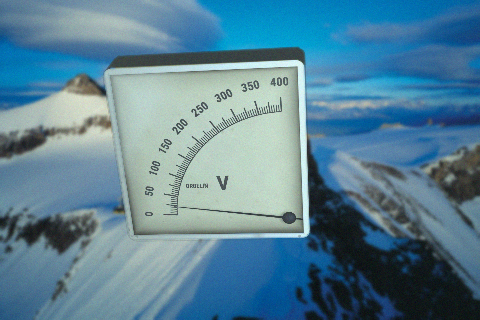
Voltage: 25 V
